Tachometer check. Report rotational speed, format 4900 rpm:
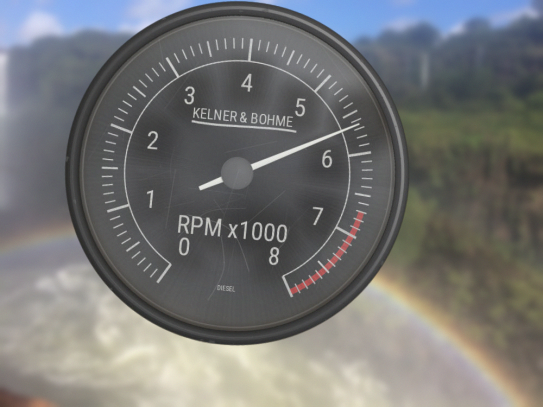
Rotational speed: 5650 rpm
